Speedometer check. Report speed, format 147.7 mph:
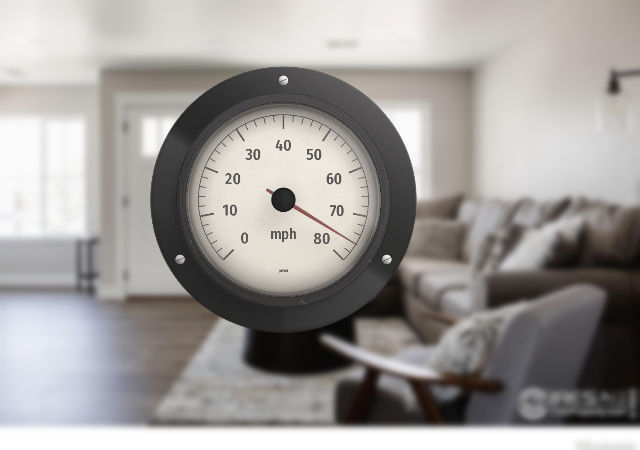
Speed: 76 mph
